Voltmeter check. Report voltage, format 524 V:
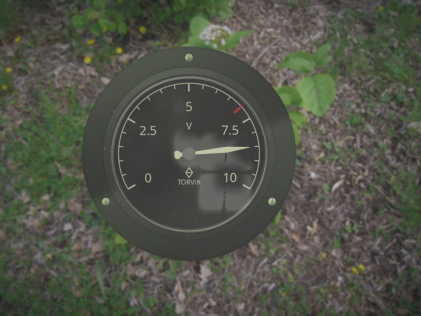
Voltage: 8.5 V
